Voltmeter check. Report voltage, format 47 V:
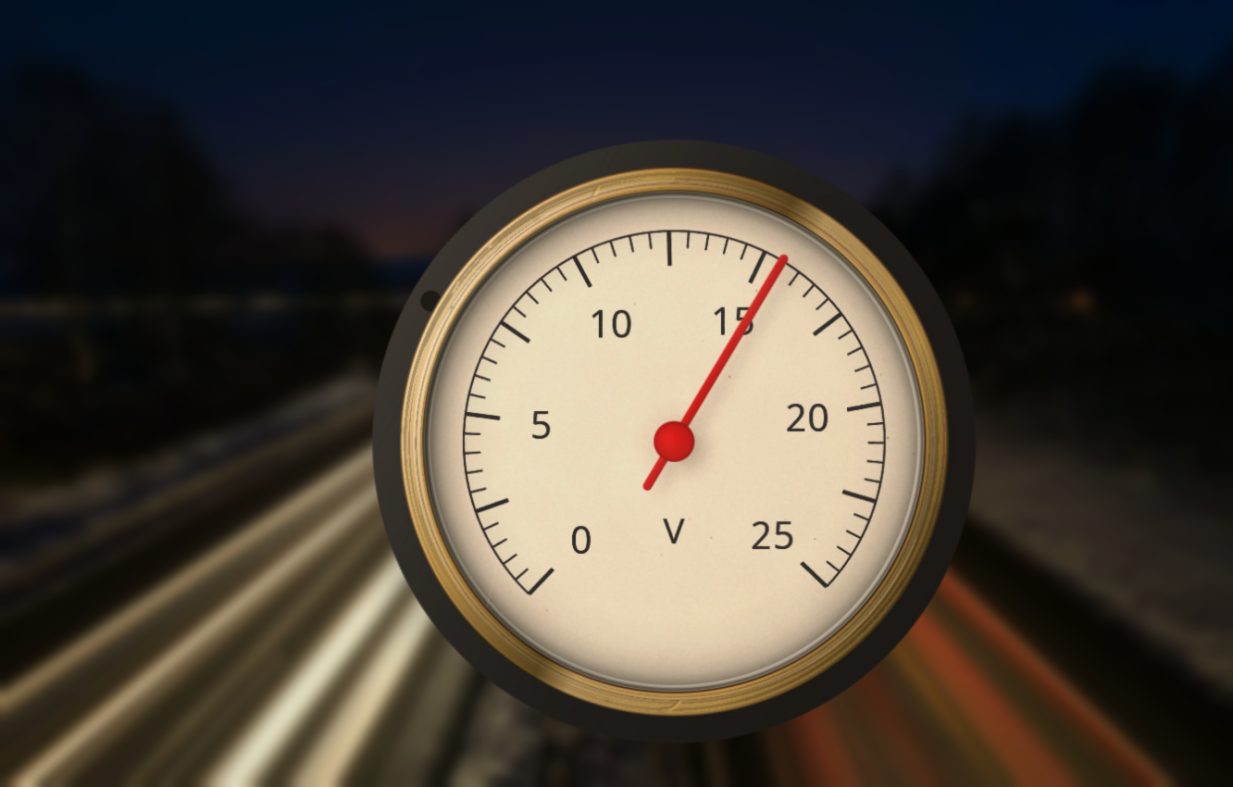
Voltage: 15.5 V
